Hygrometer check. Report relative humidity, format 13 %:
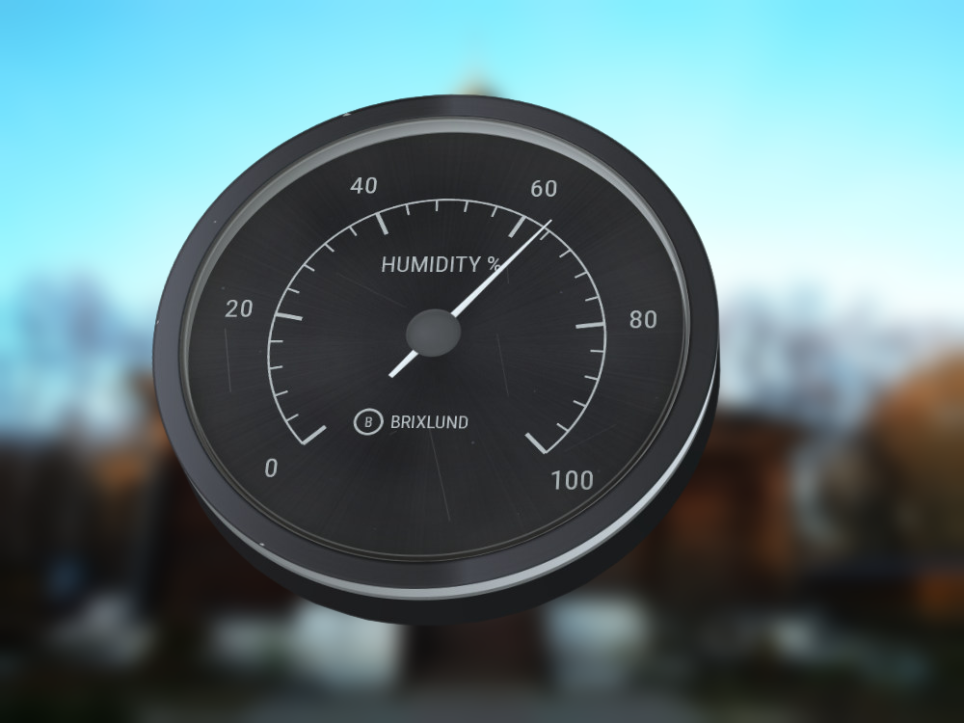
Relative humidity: 64 %
